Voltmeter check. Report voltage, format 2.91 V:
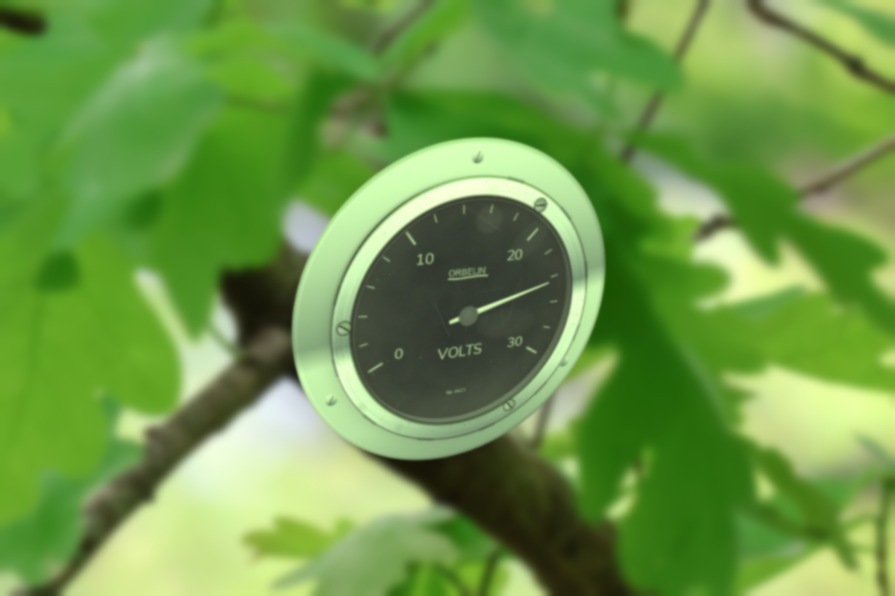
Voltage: 24 V
